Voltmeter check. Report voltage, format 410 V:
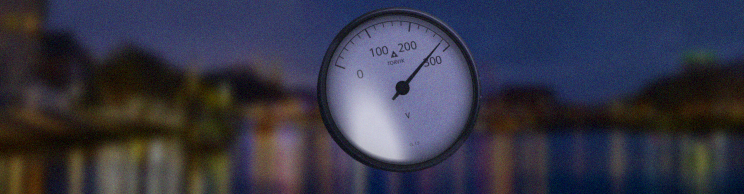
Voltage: 280 V
